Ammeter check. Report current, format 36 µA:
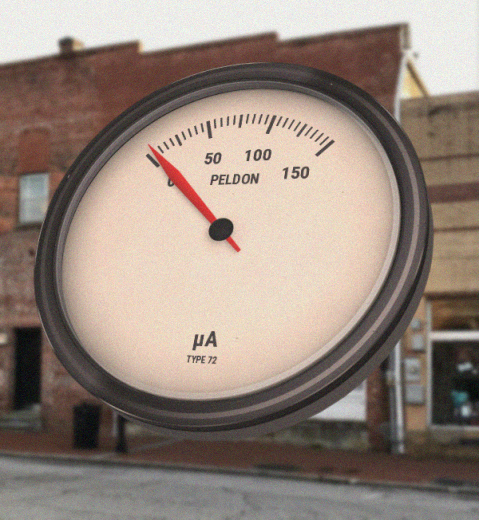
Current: 5 µA
